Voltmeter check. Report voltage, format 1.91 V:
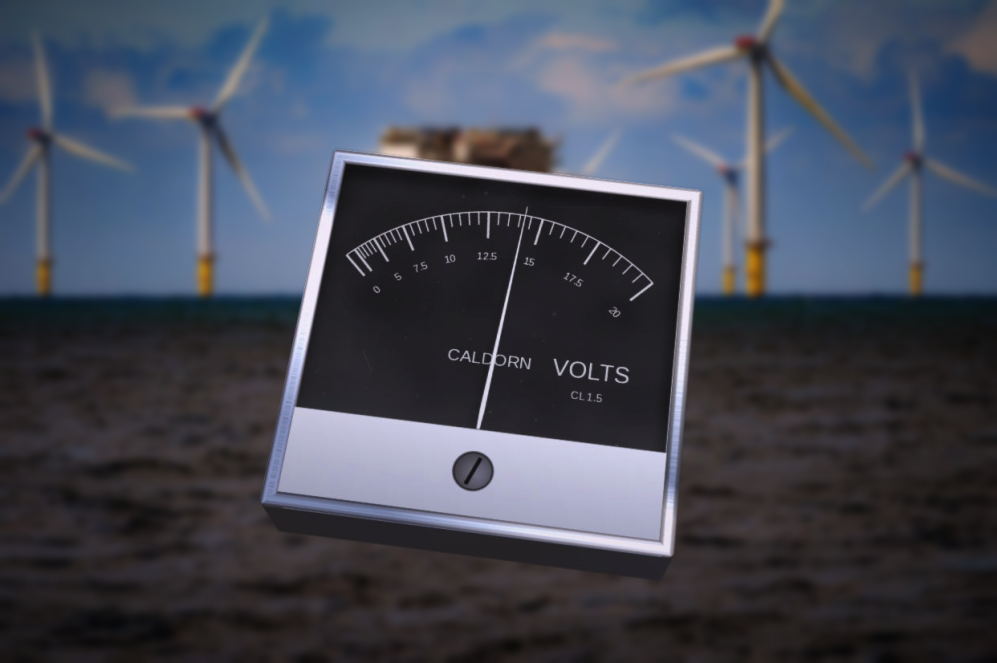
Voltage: 14.25 V
